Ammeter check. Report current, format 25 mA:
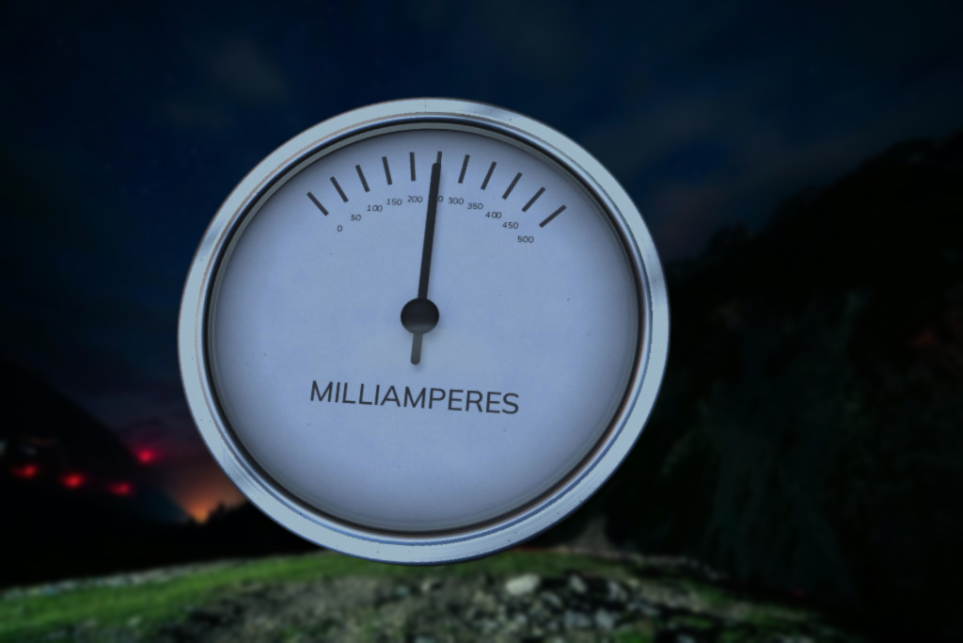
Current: 250 mA
